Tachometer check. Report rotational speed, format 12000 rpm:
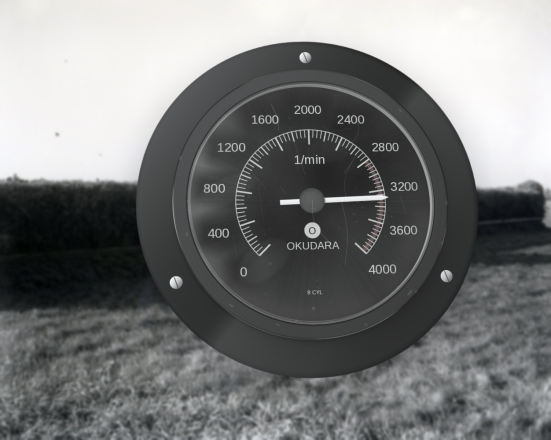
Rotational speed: 3300 rpm
